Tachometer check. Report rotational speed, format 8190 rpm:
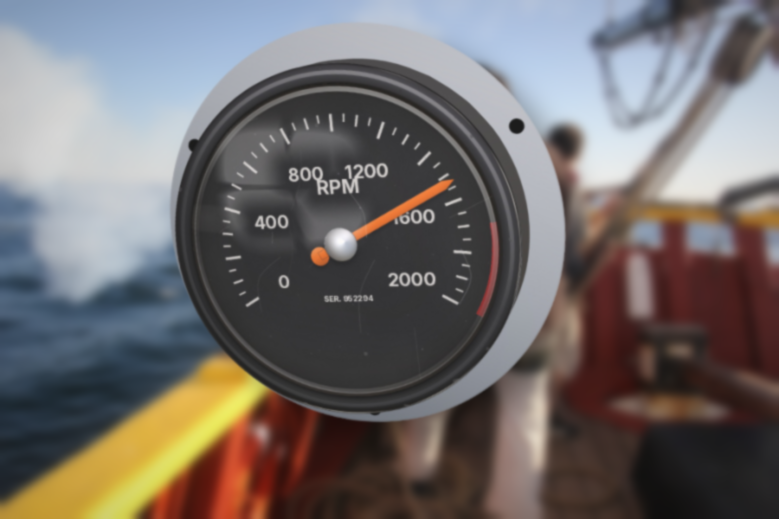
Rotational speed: 1525 rpm
